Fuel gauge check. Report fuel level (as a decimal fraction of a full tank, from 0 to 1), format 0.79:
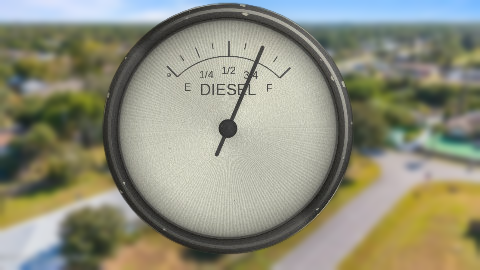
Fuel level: 0.75
